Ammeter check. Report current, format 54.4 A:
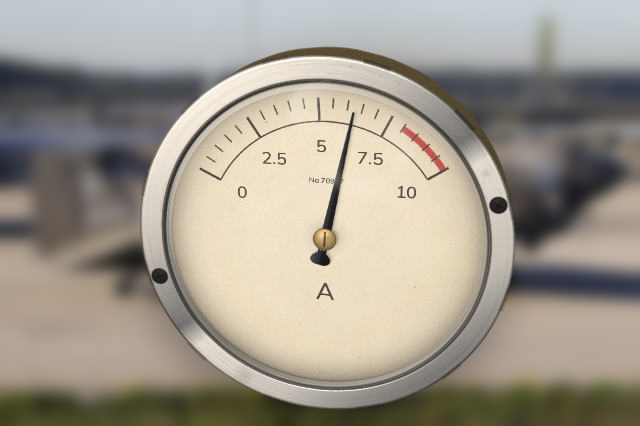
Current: 6.25 A
